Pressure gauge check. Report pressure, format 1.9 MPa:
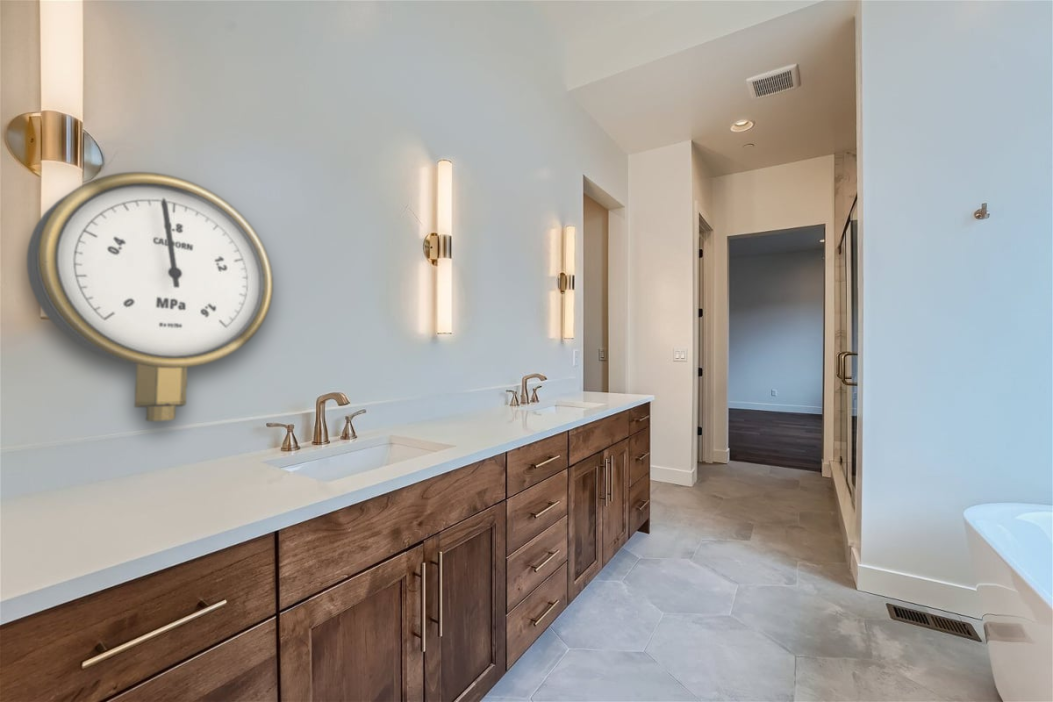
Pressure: 0.75 MPa
